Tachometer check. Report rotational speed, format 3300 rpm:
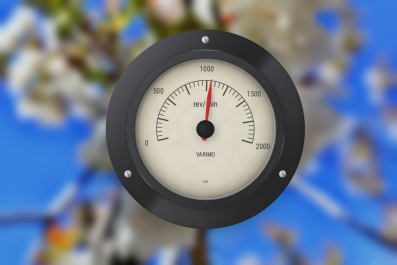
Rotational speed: 1050 rpm
